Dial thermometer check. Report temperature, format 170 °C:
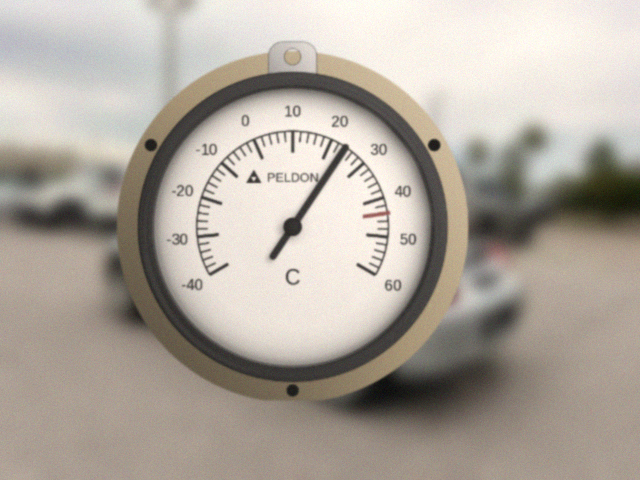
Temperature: 24 °C
